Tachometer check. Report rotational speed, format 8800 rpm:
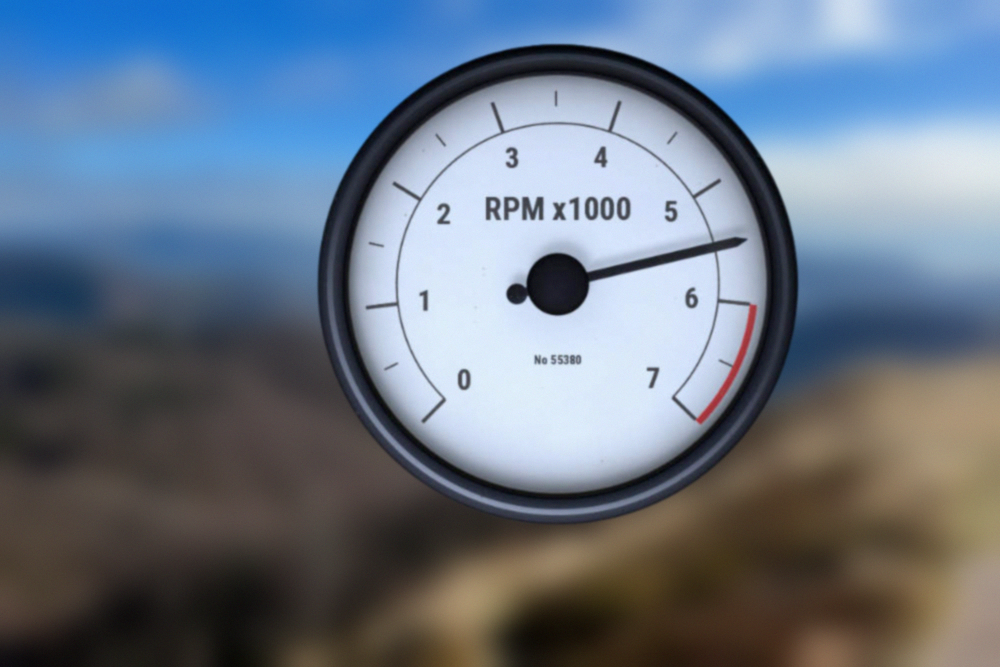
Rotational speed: 5500 rpm
